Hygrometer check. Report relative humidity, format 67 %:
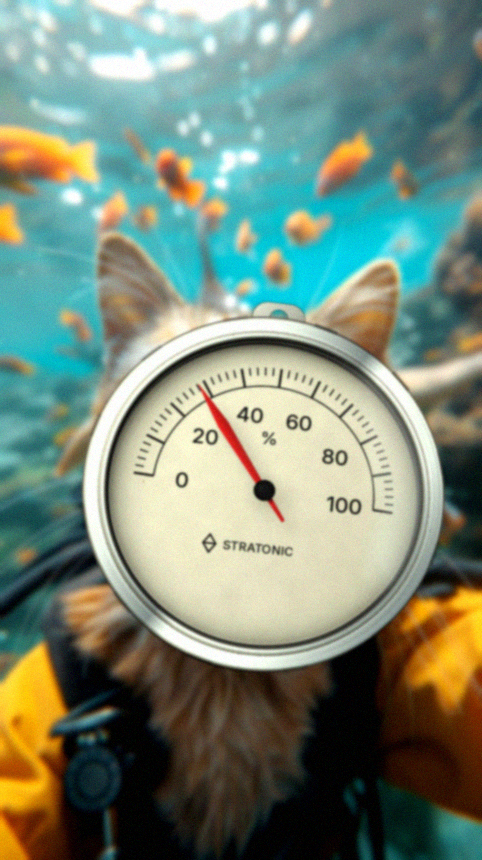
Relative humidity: 28 %
